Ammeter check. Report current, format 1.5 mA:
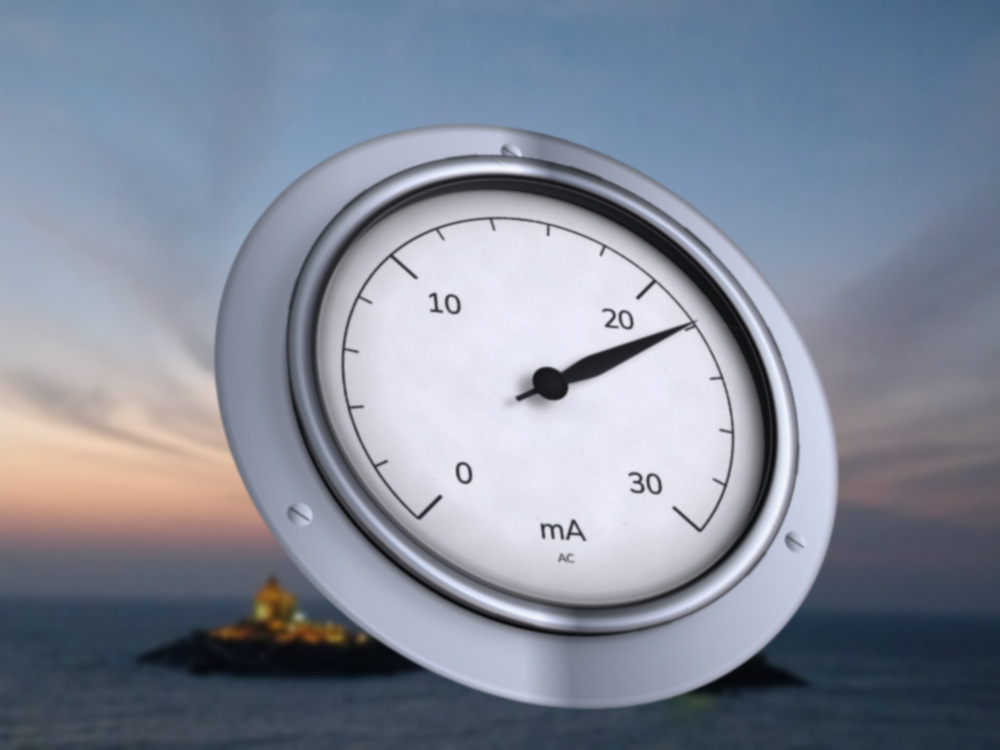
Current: 22 mA
